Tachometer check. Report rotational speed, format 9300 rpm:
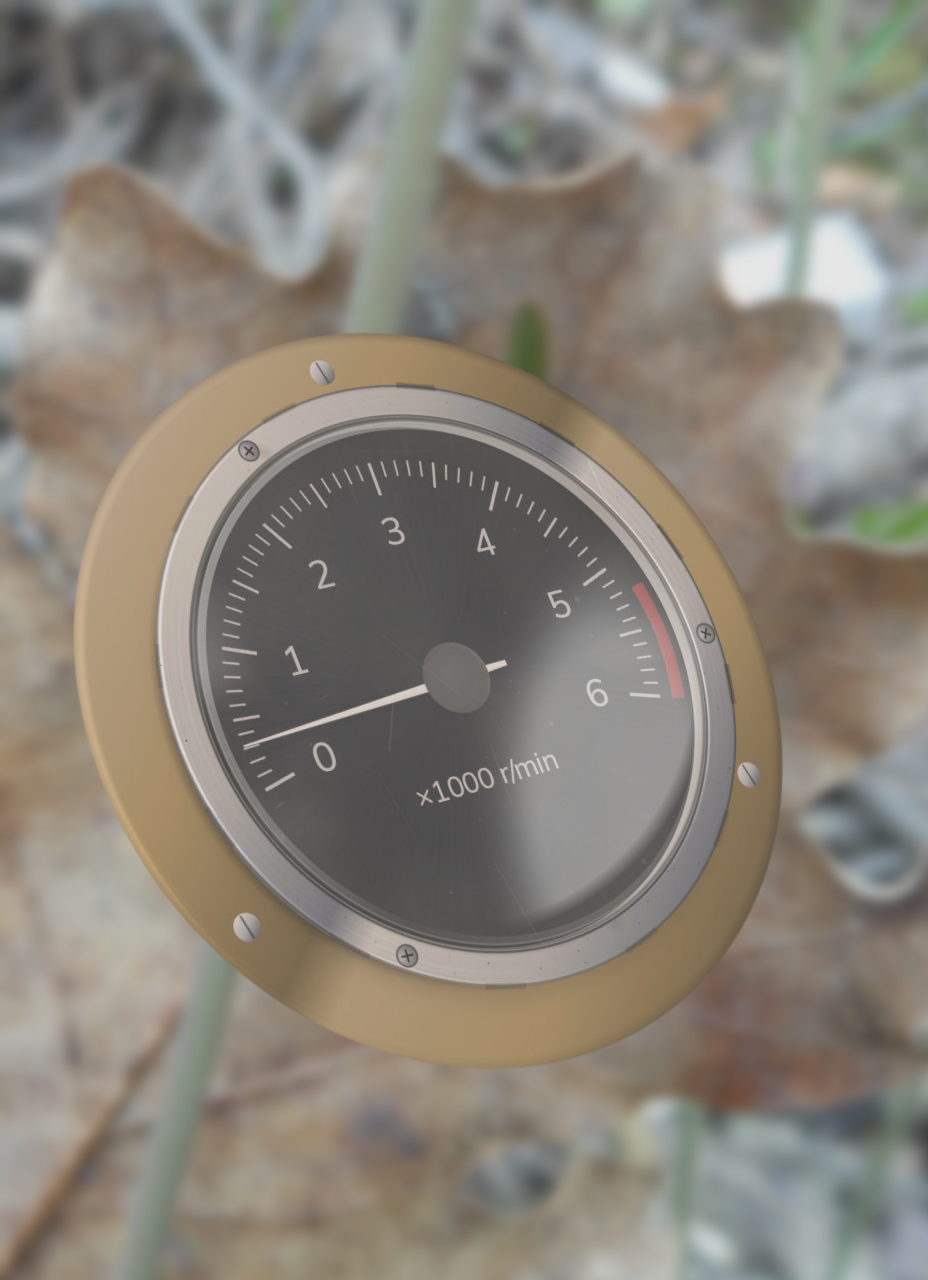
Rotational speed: 300 rpm
